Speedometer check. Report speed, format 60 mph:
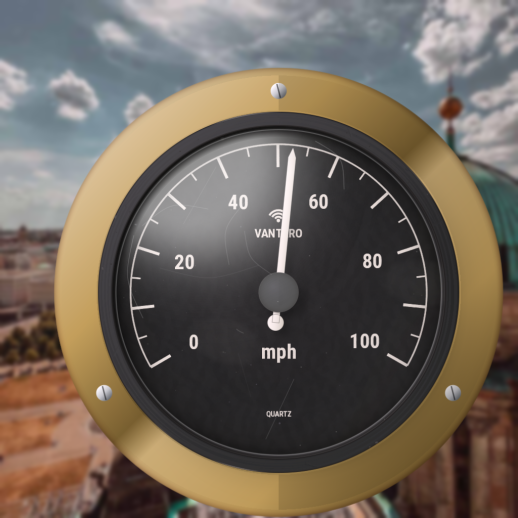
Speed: 52.5 mph
